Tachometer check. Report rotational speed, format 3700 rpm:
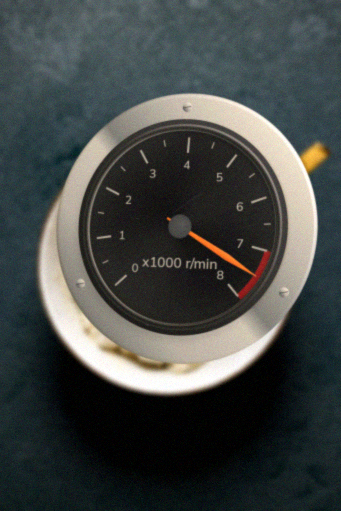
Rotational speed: 7500 rpm
